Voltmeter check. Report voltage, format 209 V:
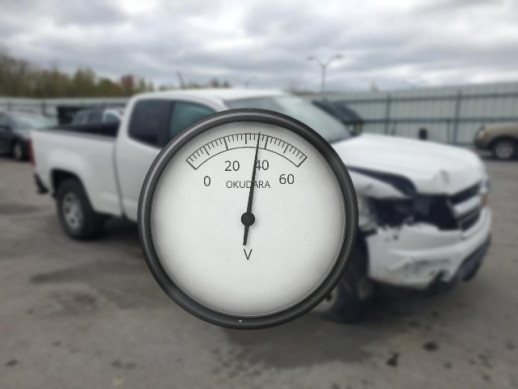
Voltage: 36 V
